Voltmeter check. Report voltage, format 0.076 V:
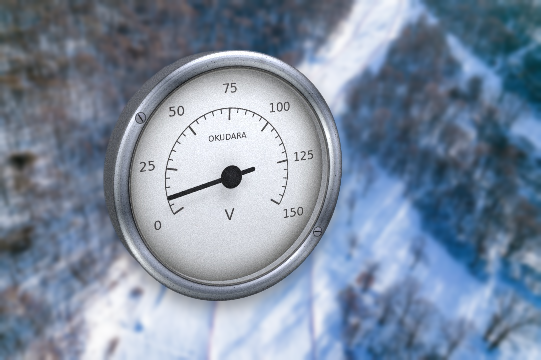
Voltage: 10 V
